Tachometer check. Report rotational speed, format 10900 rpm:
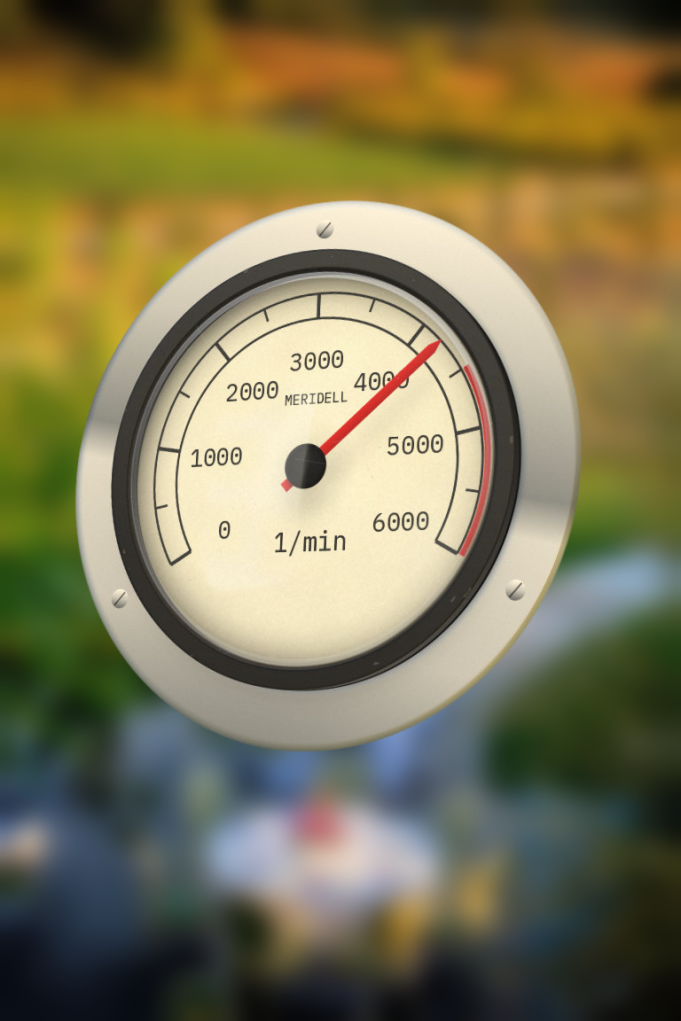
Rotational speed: 4250 rpm
